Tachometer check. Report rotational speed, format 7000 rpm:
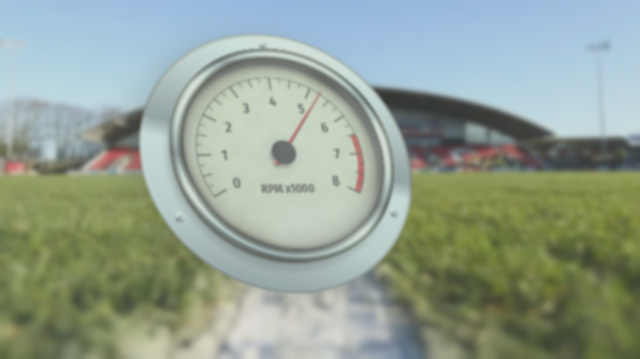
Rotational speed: 5250 rpm
